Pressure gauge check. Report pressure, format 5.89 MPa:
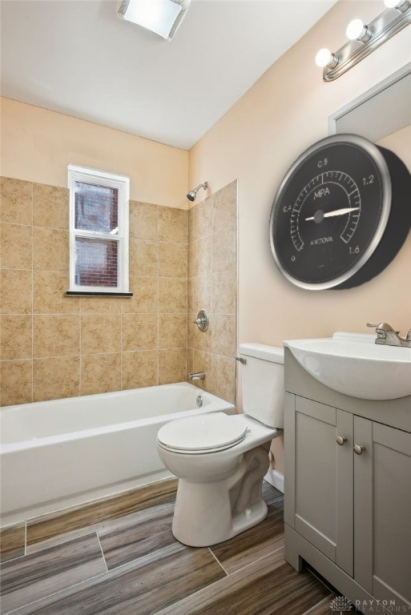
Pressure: 1.35 MPa
